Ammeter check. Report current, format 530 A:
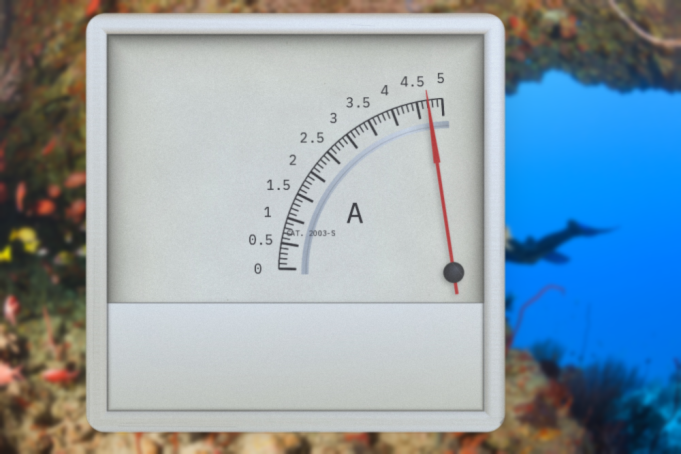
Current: 4.7 A
